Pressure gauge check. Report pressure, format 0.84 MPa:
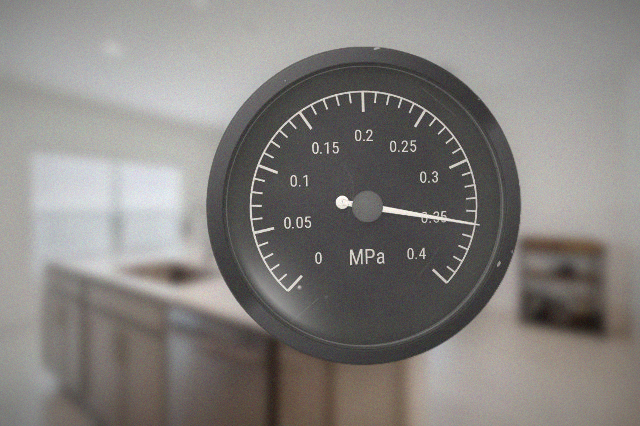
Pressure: 0.35 MPa
